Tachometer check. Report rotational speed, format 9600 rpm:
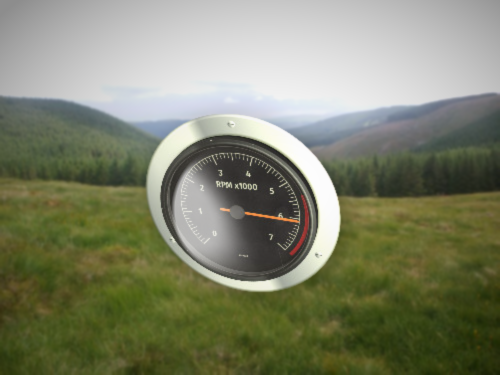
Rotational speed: 6000 rpm
